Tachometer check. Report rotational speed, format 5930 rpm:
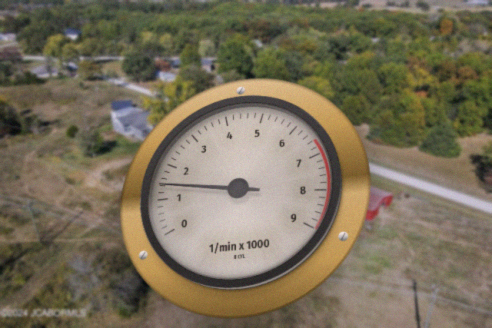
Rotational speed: 1400 rpm
